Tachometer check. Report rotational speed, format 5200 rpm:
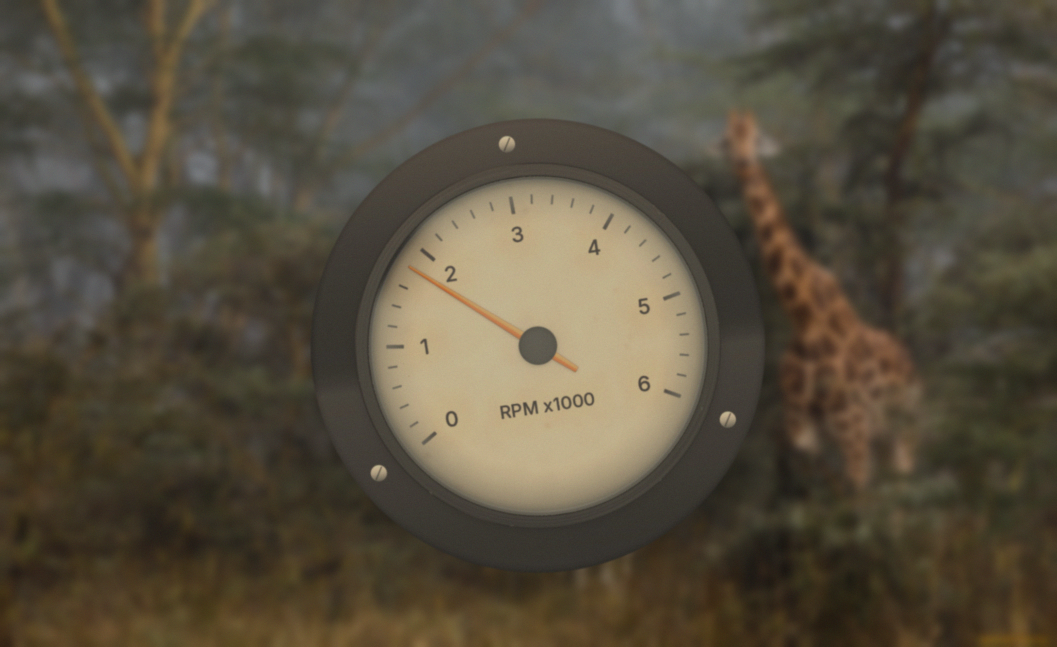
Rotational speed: 1800 rpm
